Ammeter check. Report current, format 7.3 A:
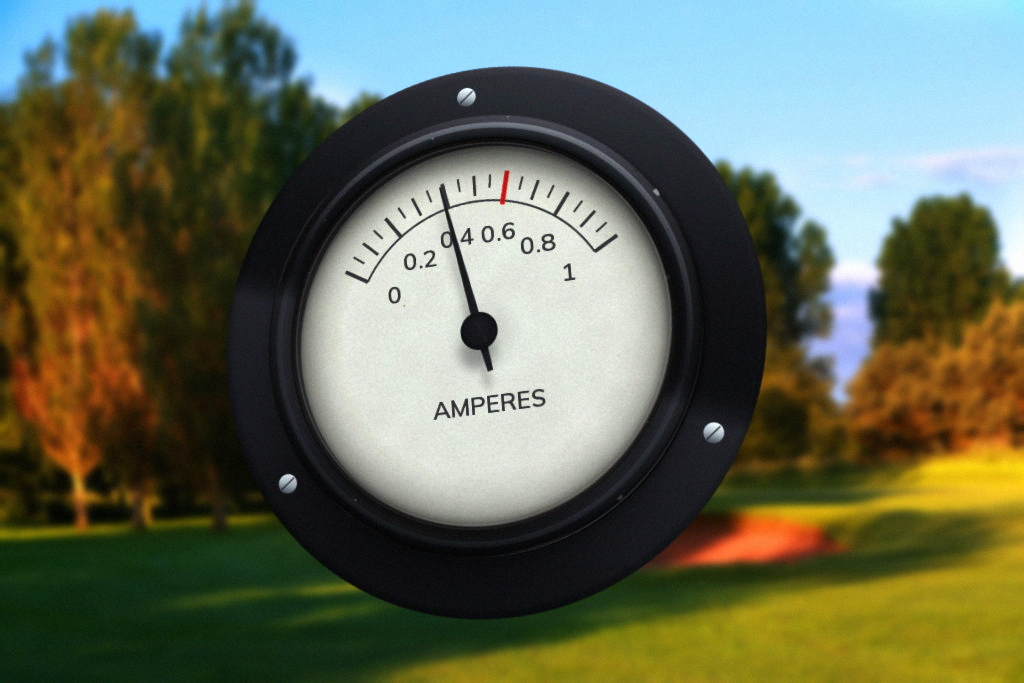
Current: 0.4 A
